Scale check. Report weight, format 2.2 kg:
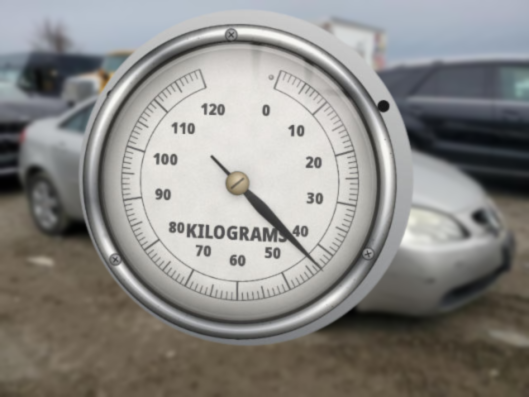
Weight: 43 kg
